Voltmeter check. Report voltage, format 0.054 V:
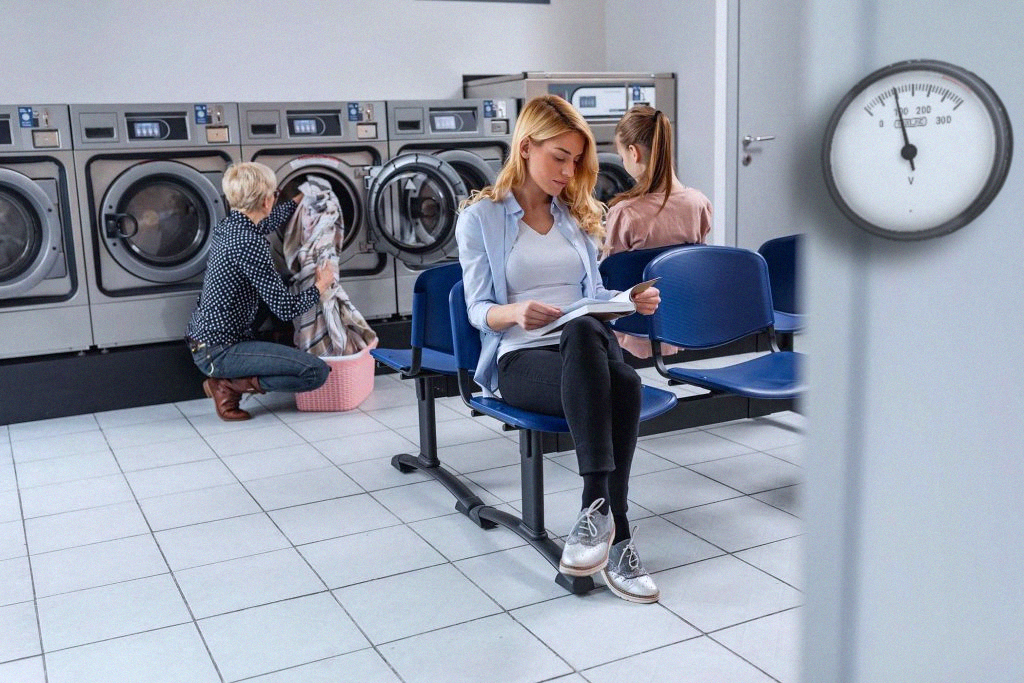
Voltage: 100 V
